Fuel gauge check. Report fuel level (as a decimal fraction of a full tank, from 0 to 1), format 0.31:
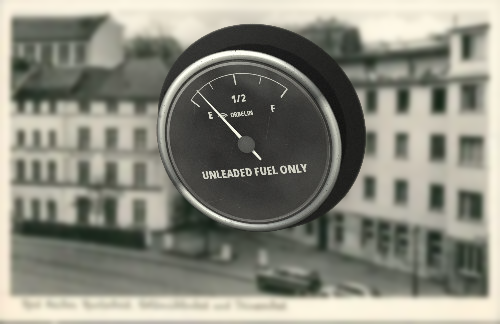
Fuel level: 0.125
